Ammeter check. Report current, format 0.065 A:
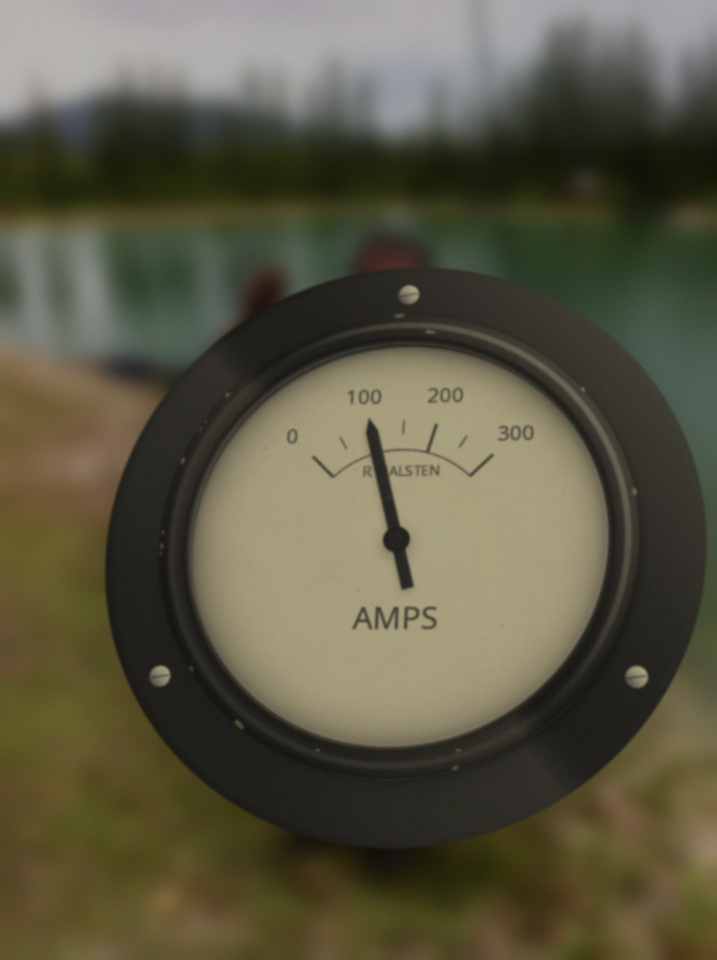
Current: 100 A
